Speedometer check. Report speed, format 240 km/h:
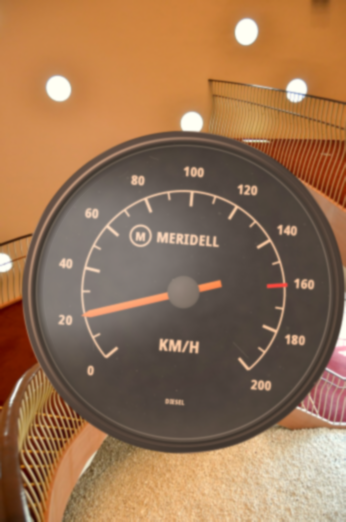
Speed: 20 km/h
